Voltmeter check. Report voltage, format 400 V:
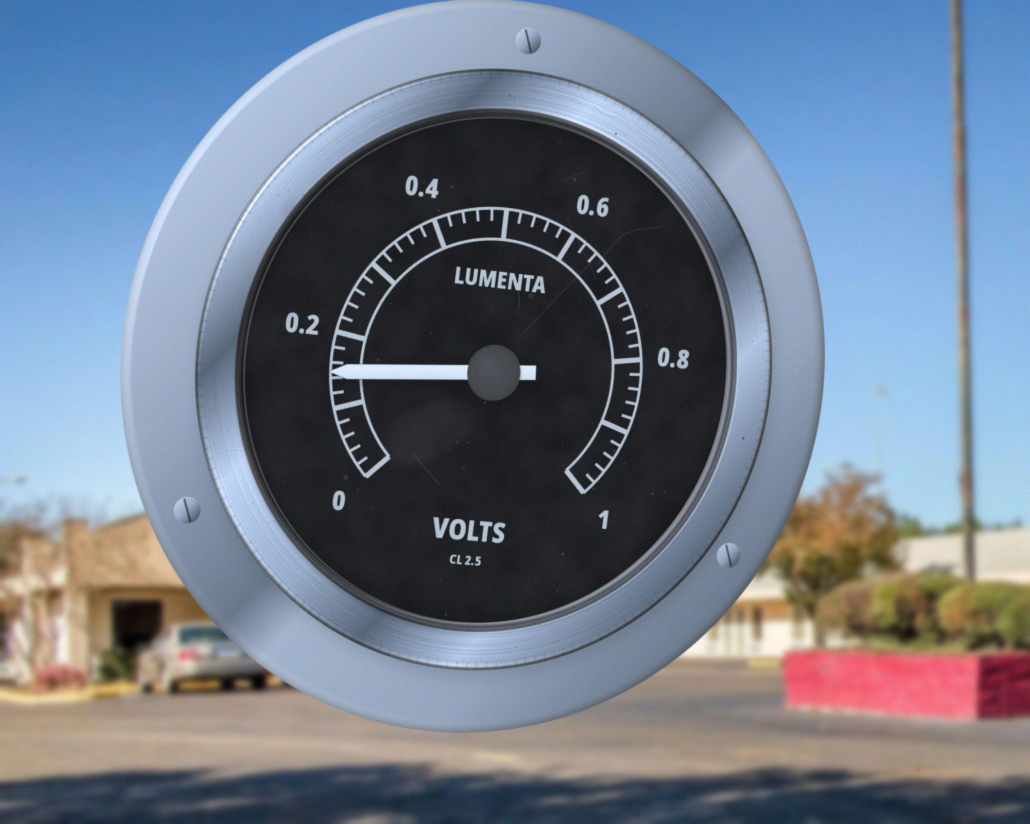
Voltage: 0.15 V
